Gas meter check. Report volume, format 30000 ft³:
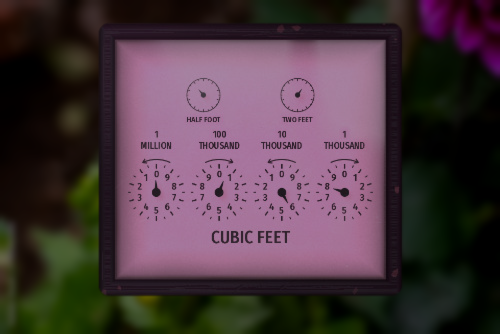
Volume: 5800 ft³
